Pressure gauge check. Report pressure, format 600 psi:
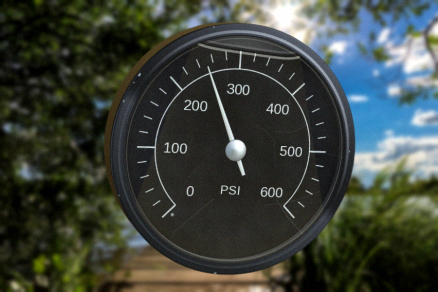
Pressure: 250 psi
